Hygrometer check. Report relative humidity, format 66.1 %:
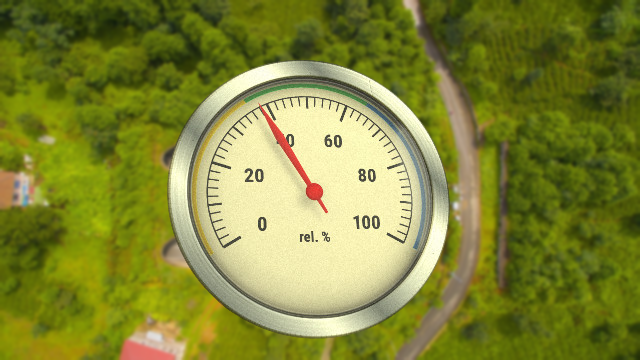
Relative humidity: 38 %
